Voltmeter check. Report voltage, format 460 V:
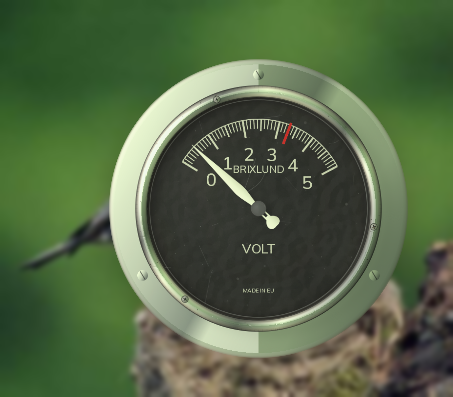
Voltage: 0.5 V
